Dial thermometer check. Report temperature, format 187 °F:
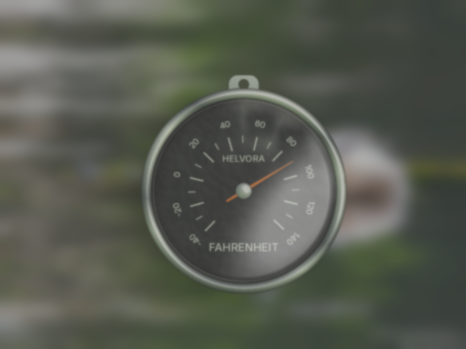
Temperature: 90 °F
